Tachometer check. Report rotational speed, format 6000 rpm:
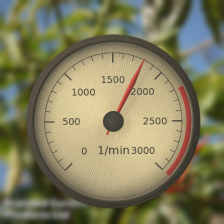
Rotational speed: 1800 rpm
